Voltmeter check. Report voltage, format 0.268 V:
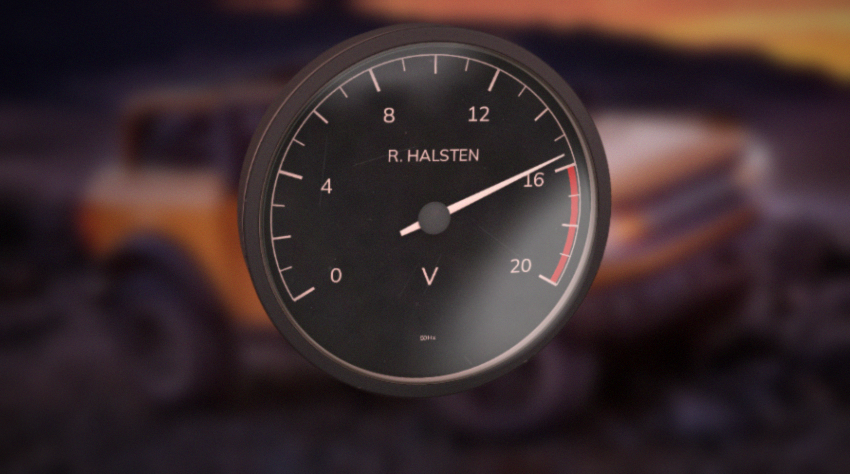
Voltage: 15.5 V
